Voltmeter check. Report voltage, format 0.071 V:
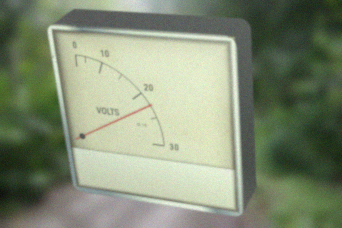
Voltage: 22.5 V
